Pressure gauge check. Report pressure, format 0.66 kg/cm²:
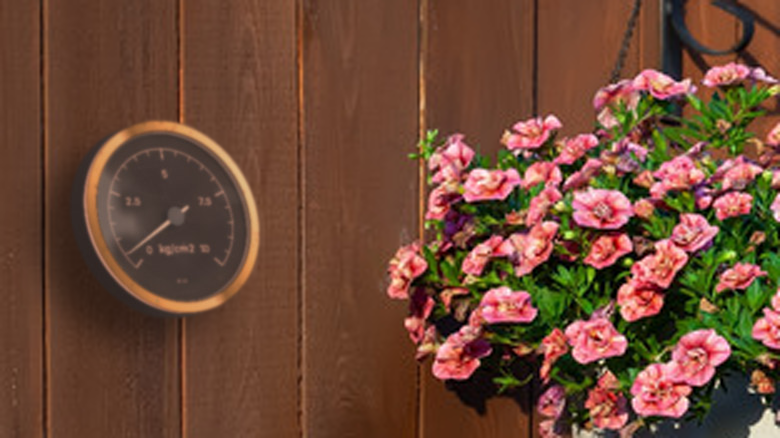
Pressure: 0.5 kg/cm²
